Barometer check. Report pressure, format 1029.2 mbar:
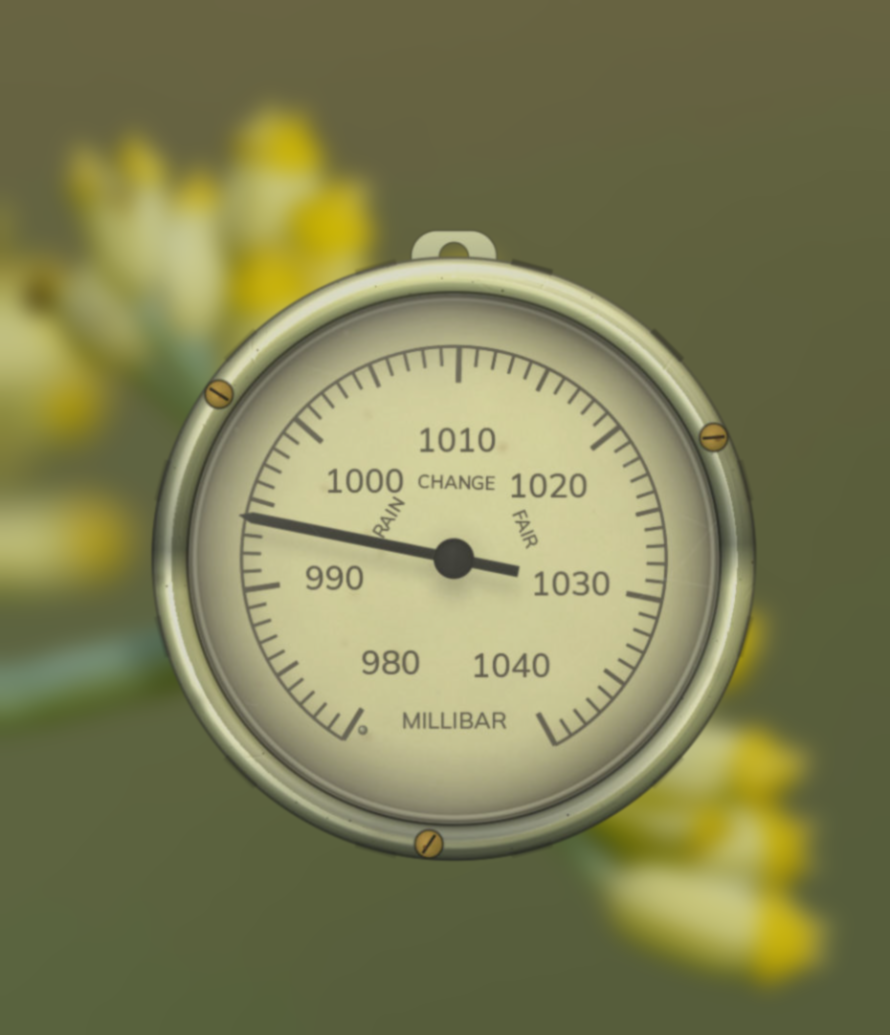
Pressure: 994 mbar
